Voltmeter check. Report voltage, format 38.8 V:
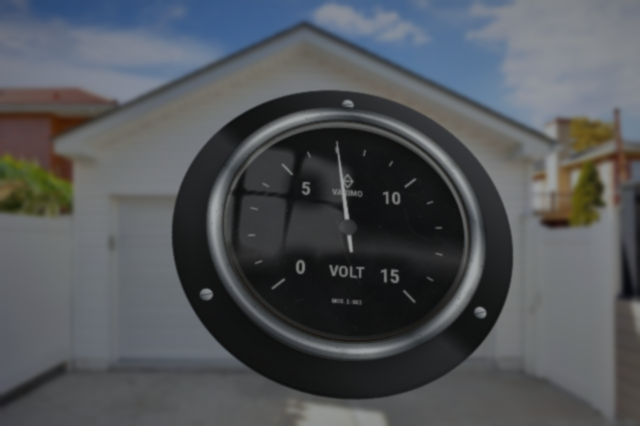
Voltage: 7 V
